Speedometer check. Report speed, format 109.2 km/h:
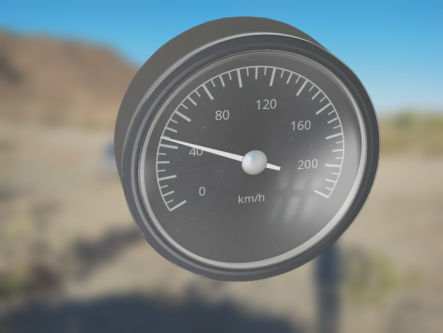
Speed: 45 km/h
